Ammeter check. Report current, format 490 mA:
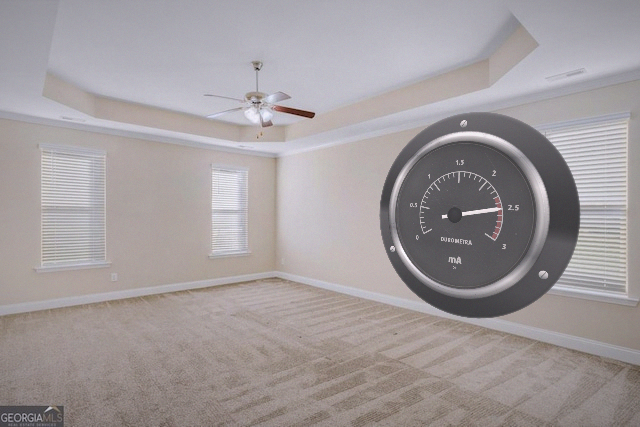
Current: 2.5 mA
